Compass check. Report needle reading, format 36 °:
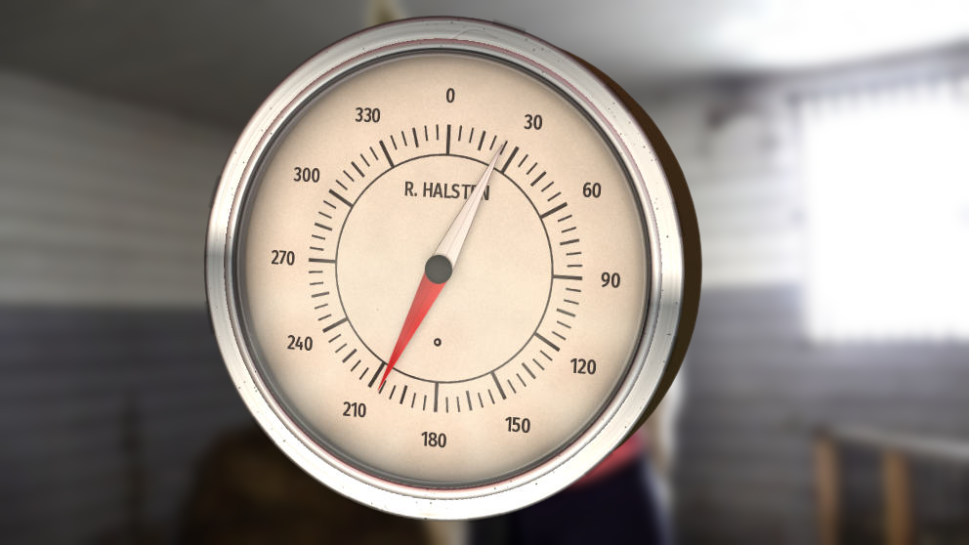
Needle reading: 205 °
